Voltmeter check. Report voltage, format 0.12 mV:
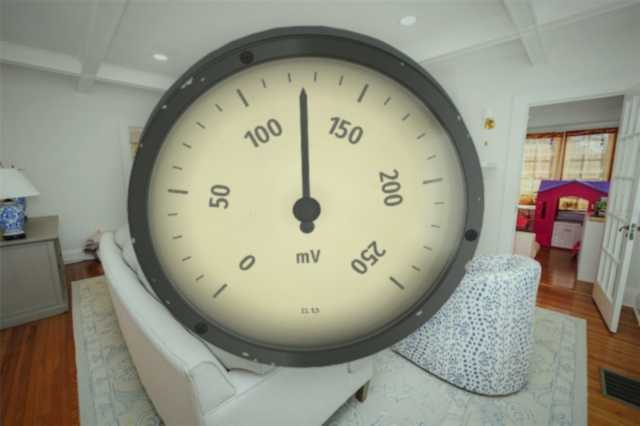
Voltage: 125 mV
